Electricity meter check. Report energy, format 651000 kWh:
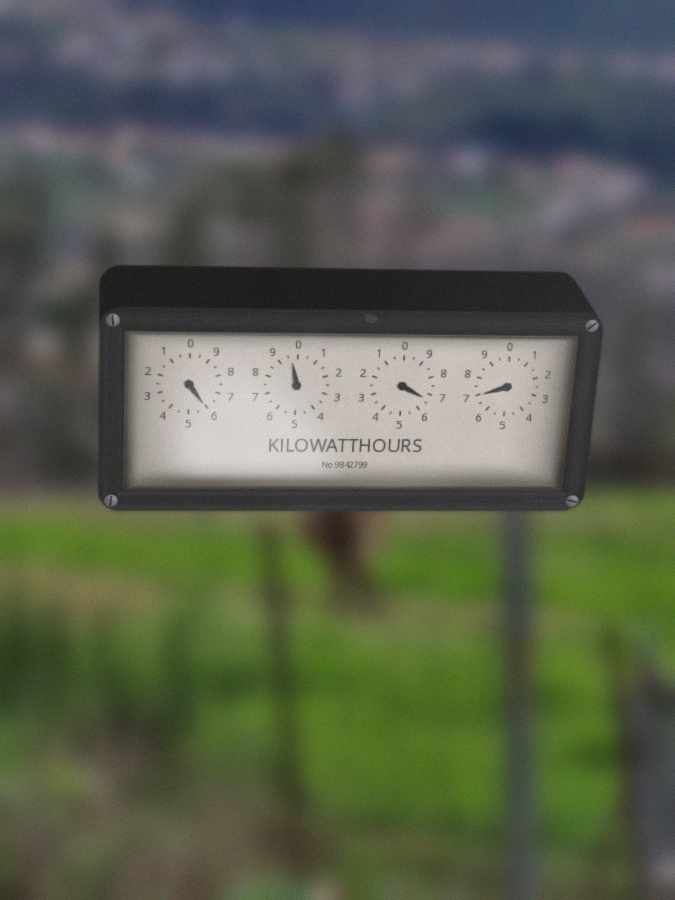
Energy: 5967 kWh
